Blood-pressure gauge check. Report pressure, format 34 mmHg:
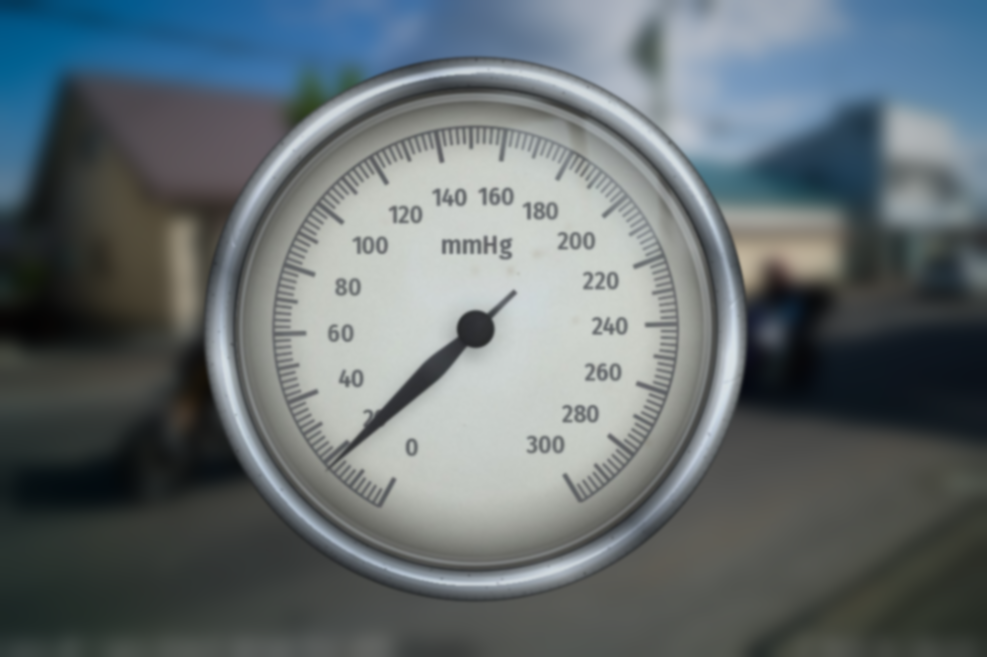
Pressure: 18 mmHg
